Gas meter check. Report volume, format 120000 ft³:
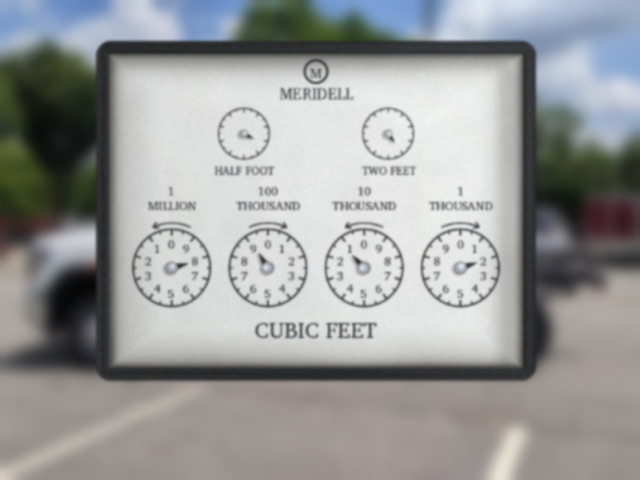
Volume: 791200 ft³
